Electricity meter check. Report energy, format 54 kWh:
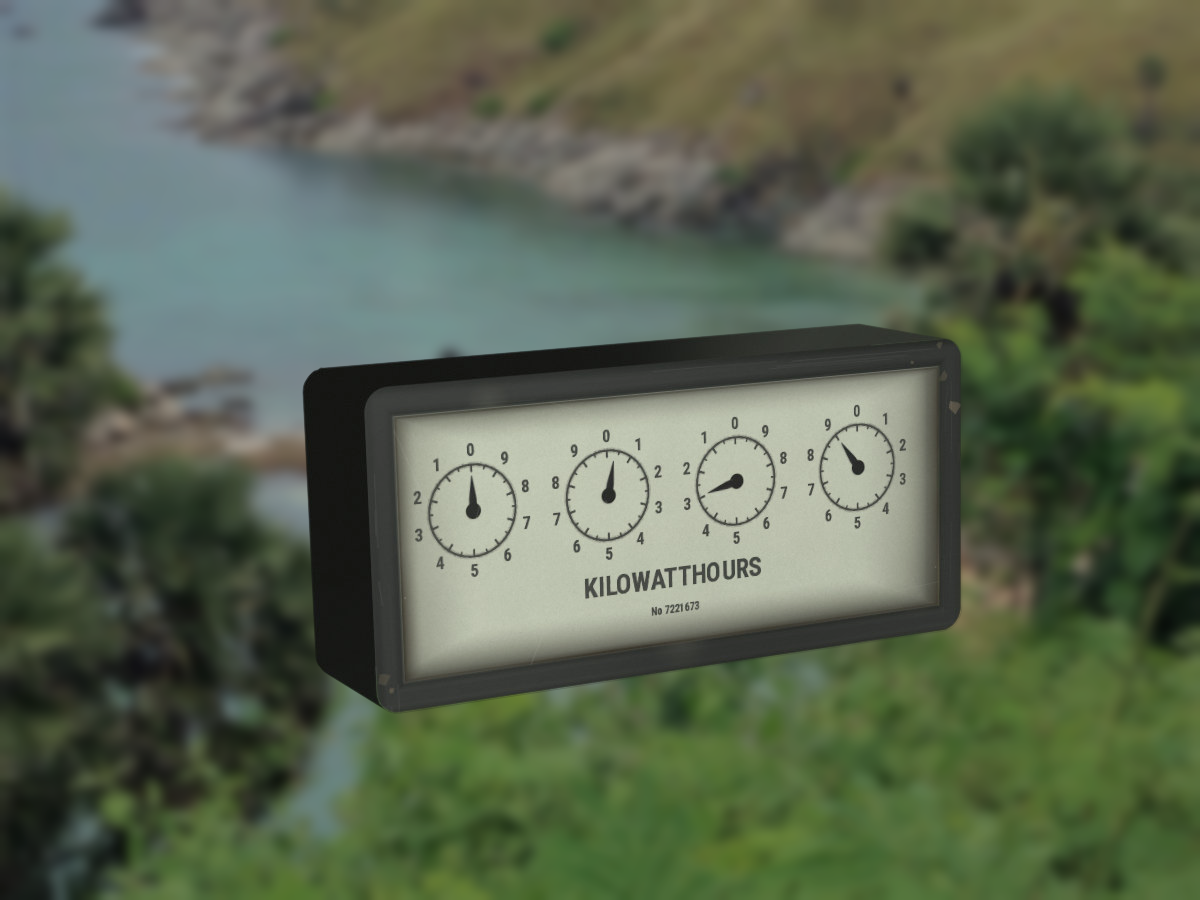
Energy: 29 kWh
